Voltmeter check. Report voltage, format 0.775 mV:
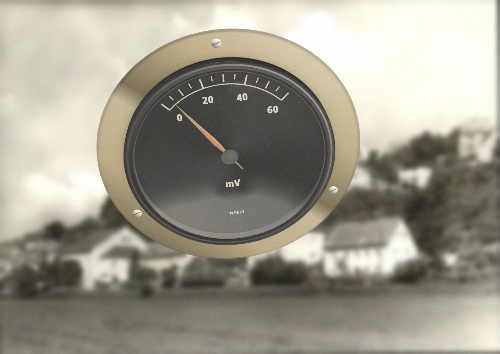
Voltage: 5 mV
